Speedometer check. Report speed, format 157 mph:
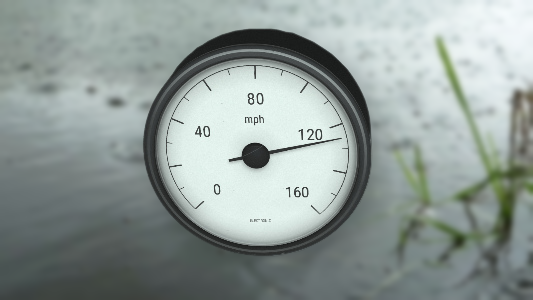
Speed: 125 mph
